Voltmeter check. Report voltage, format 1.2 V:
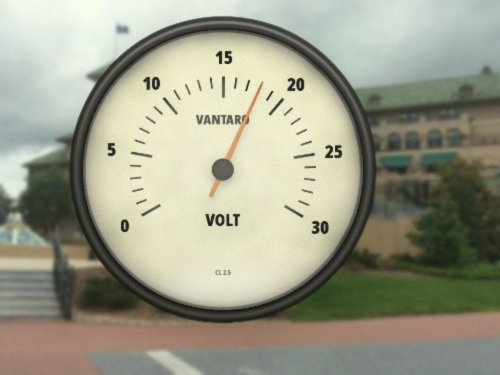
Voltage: 18 V
